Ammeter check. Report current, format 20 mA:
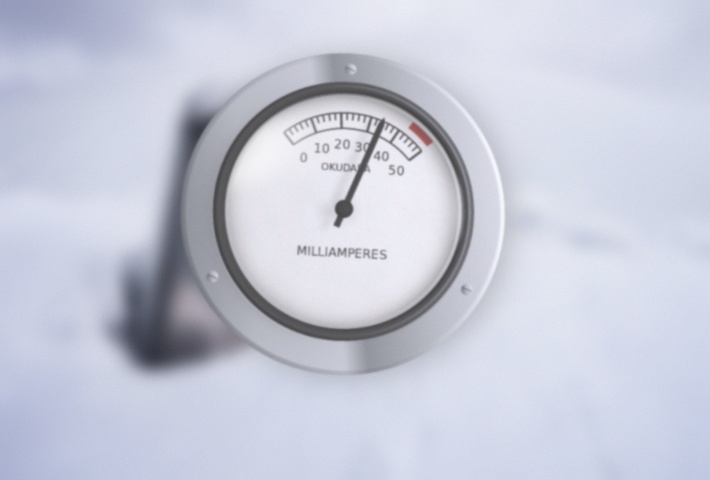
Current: 34 mA
